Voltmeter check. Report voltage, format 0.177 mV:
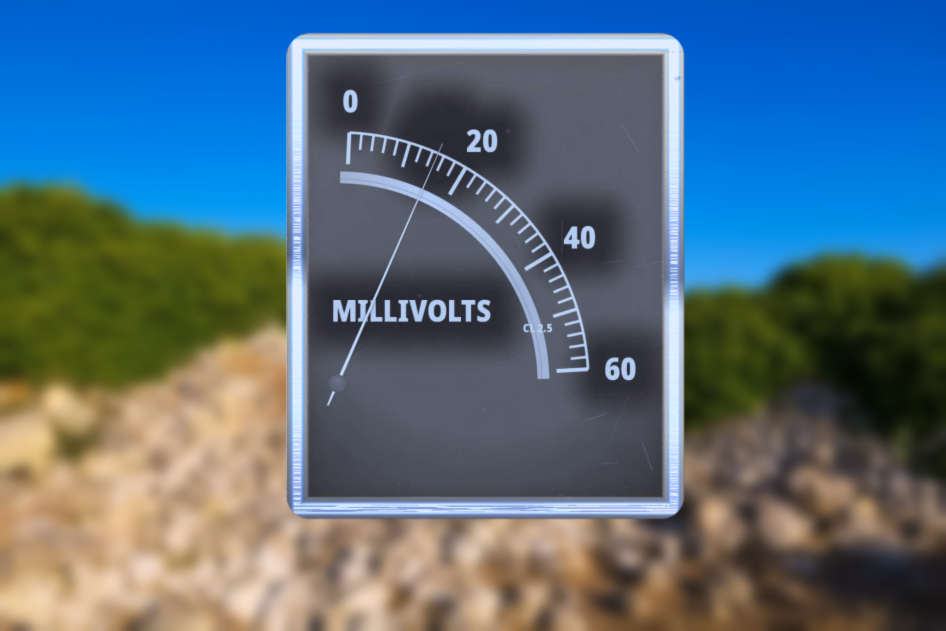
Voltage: 15 mV
